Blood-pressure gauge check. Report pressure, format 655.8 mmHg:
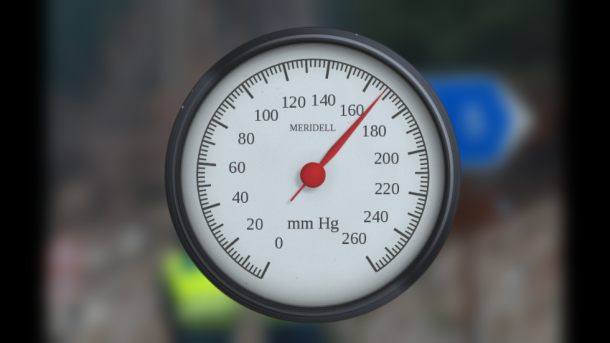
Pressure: 168 mmHg
